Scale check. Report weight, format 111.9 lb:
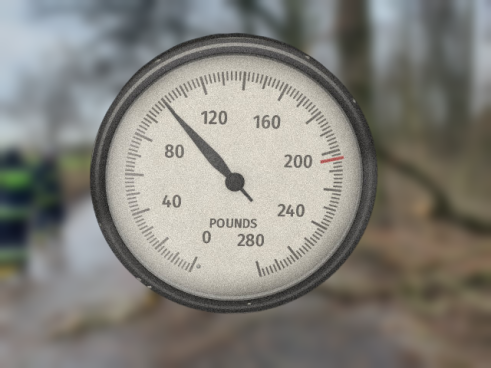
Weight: 100 lb
